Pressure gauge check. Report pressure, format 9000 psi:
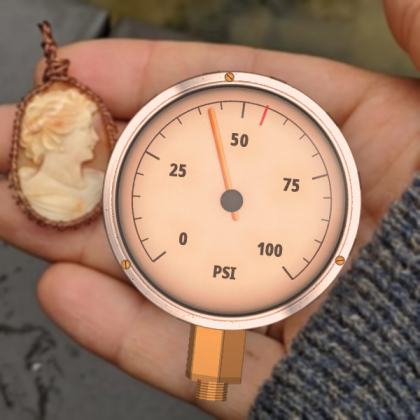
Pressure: 42.5 psi
